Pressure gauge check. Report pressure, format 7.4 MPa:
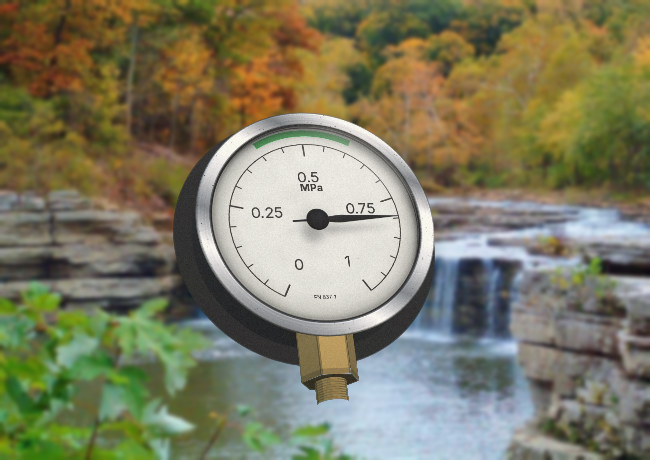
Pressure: 0.8 MPa
